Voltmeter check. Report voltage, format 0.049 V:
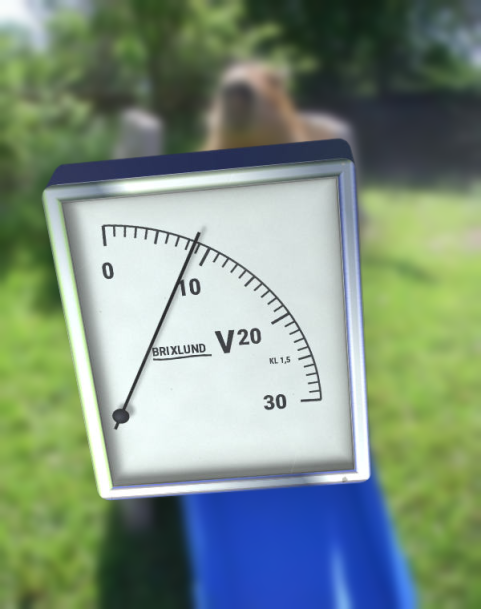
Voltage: 8.5 V
